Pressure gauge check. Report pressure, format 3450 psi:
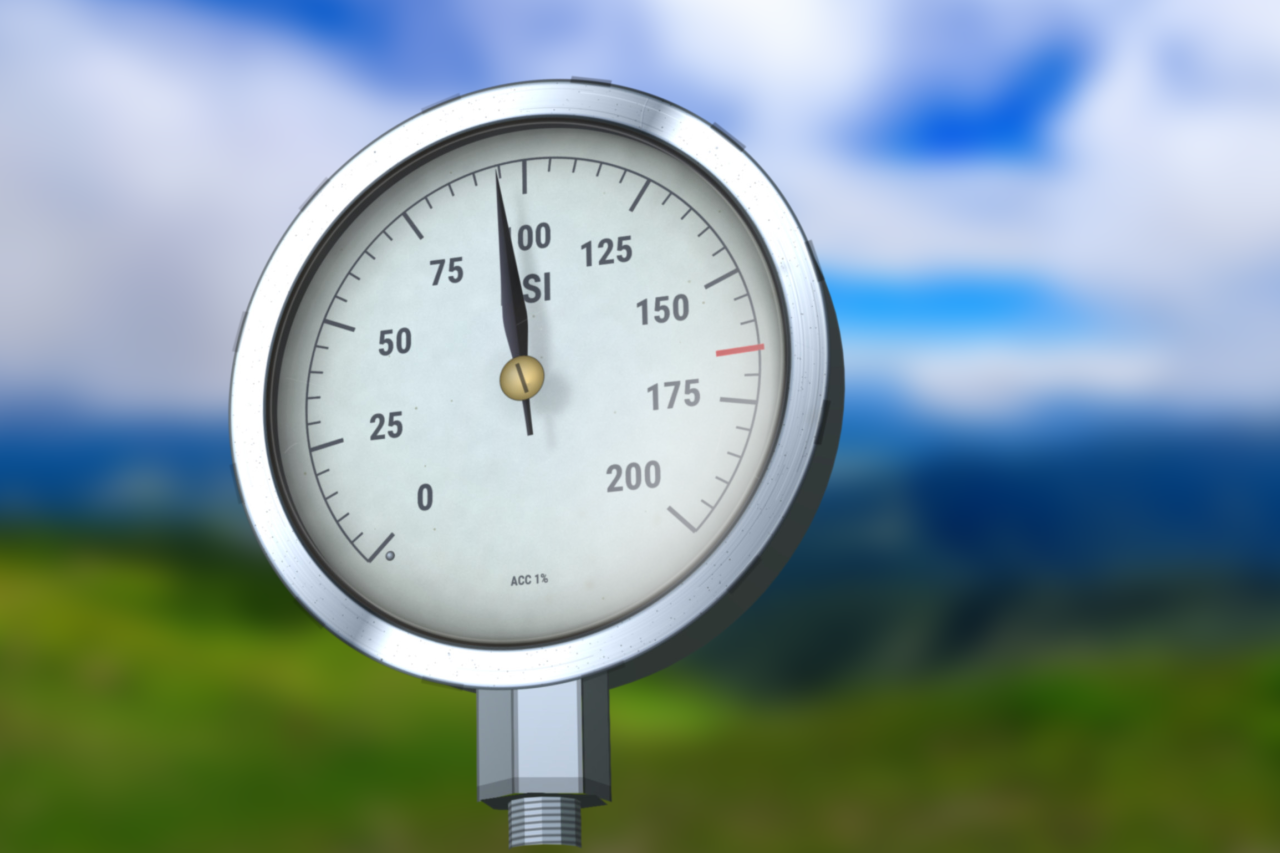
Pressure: 95 psi
